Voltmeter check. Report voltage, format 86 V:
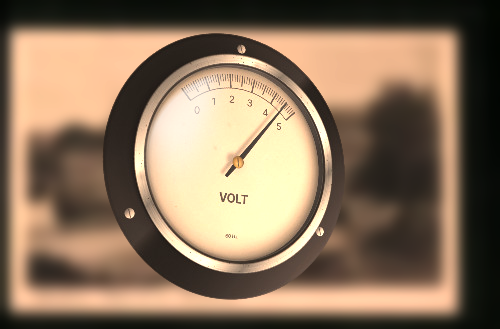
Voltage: 4.5 V
